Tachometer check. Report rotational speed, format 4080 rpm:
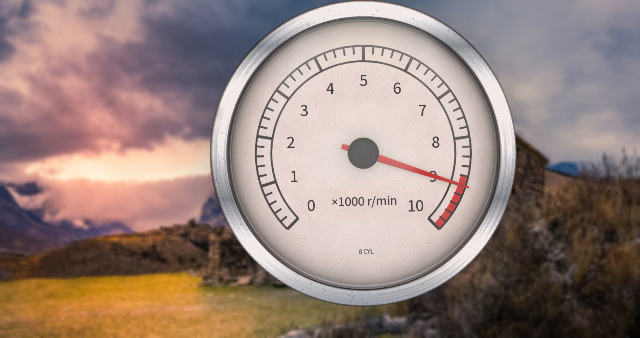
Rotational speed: 9000 rpm
